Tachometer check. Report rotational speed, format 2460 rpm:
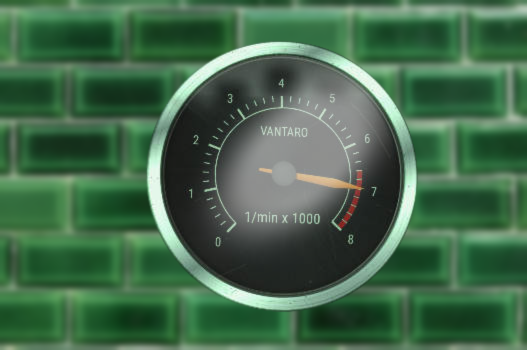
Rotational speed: 7000 rpm
